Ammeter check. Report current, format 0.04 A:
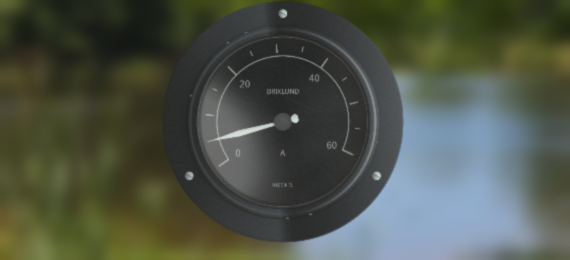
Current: 5 A
